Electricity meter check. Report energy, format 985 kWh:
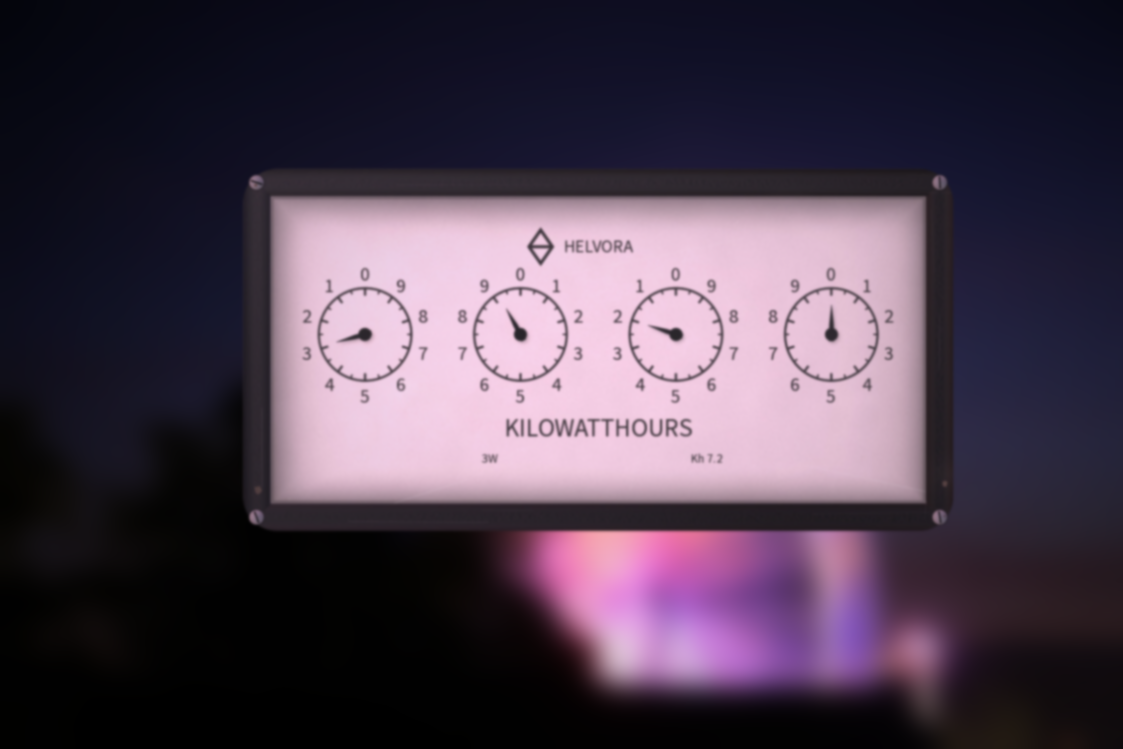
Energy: 2920 kWh
